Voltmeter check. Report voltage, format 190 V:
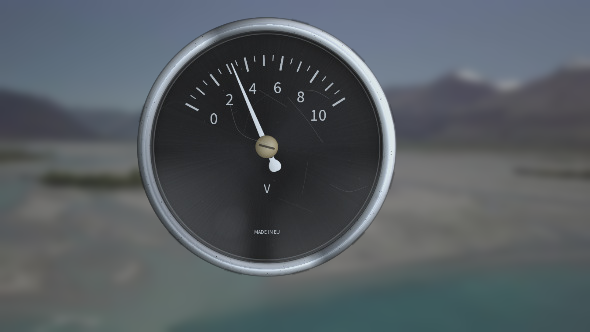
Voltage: 3.25 V
